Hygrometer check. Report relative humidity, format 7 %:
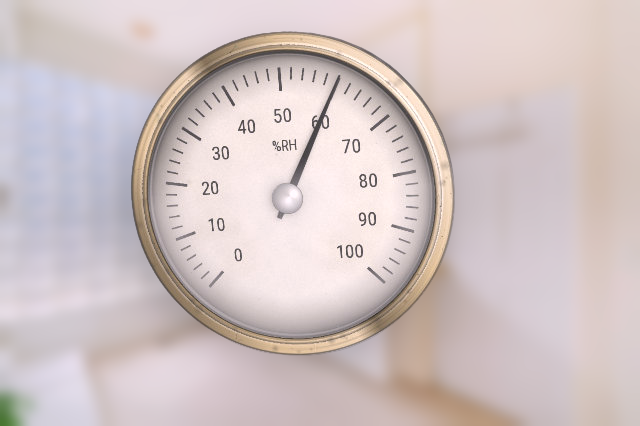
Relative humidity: 60 %
